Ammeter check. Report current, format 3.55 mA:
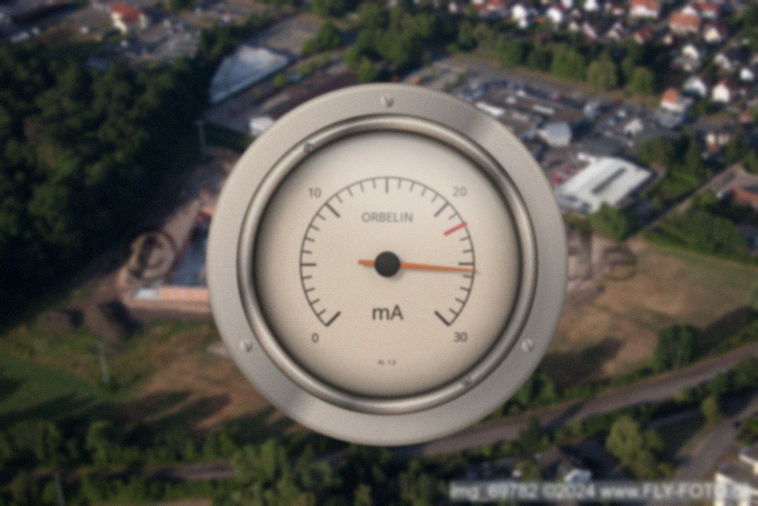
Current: 25.5 mA
